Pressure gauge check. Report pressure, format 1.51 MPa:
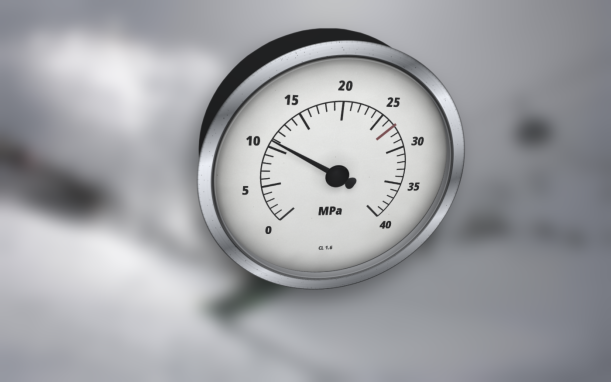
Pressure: 11 MPa
